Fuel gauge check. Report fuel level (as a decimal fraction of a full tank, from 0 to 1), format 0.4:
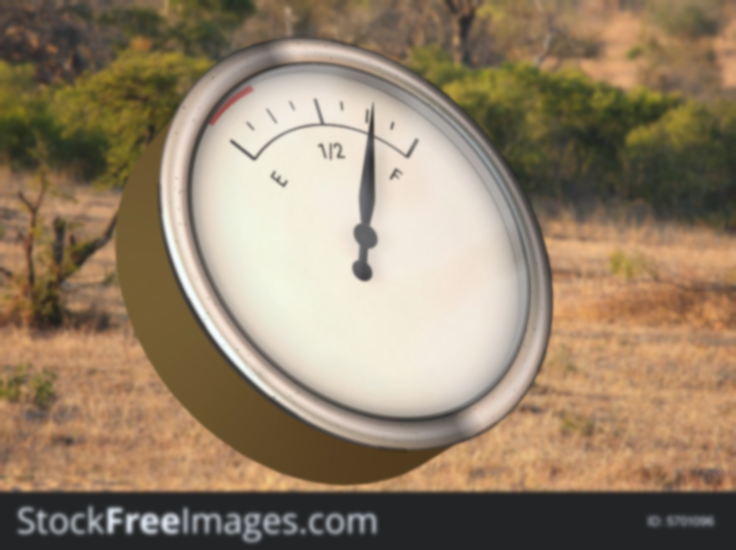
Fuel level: 0.75
